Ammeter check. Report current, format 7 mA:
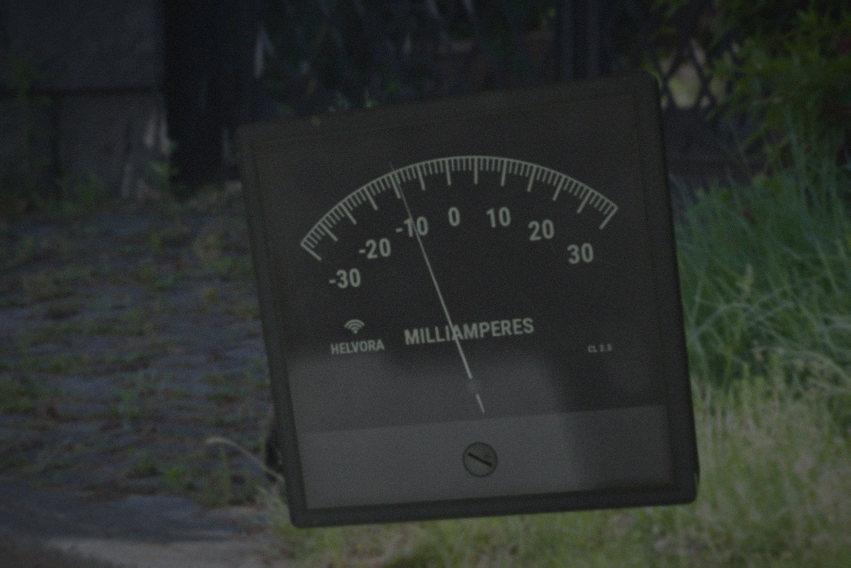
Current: -9 mA
